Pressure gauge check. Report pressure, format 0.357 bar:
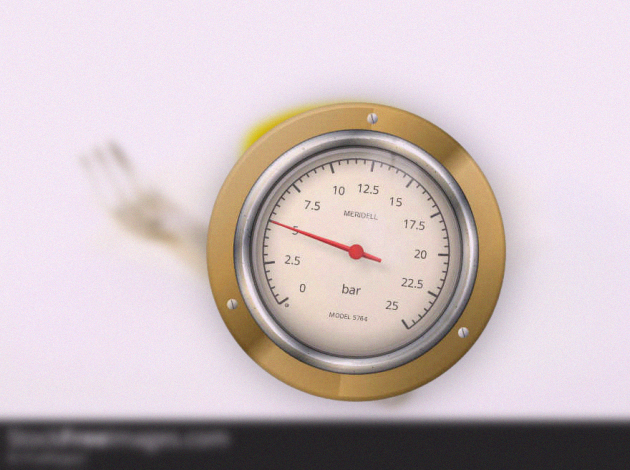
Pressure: 5 bar
